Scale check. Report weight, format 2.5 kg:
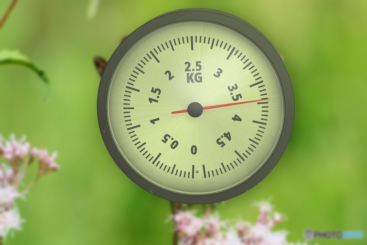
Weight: 3.7 kg
